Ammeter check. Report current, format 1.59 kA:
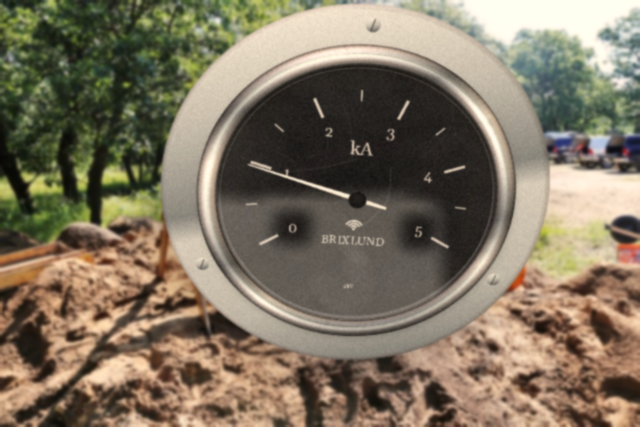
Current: 1 kA
